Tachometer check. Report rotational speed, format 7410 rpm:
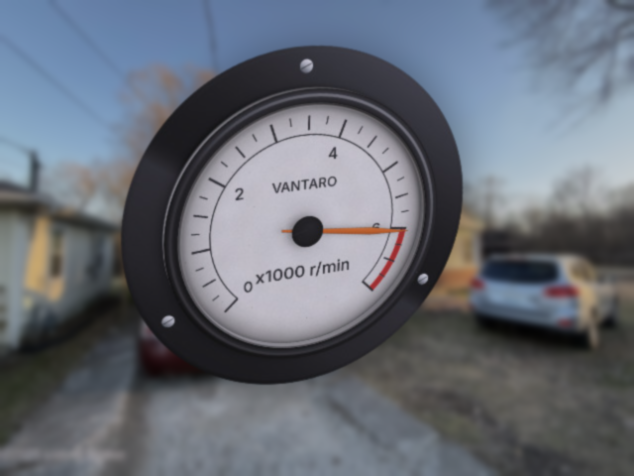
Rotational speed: 6000 rpm
